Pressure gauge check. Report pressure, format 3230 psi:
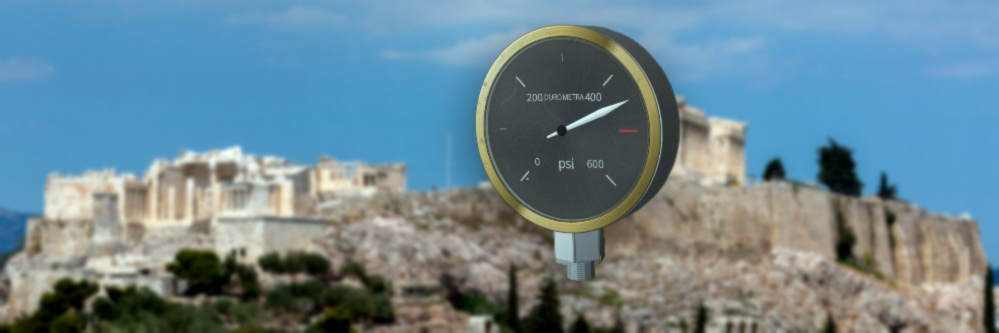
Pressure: 450 psi
